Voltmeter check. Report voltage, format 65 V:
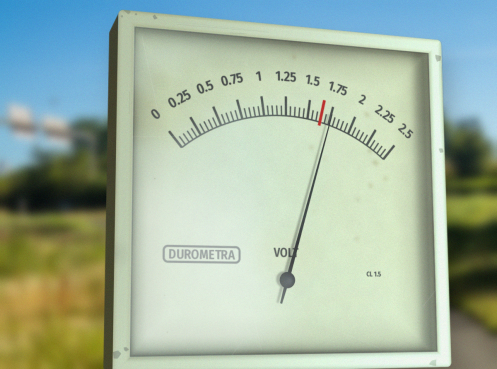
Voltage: 1.75 V
